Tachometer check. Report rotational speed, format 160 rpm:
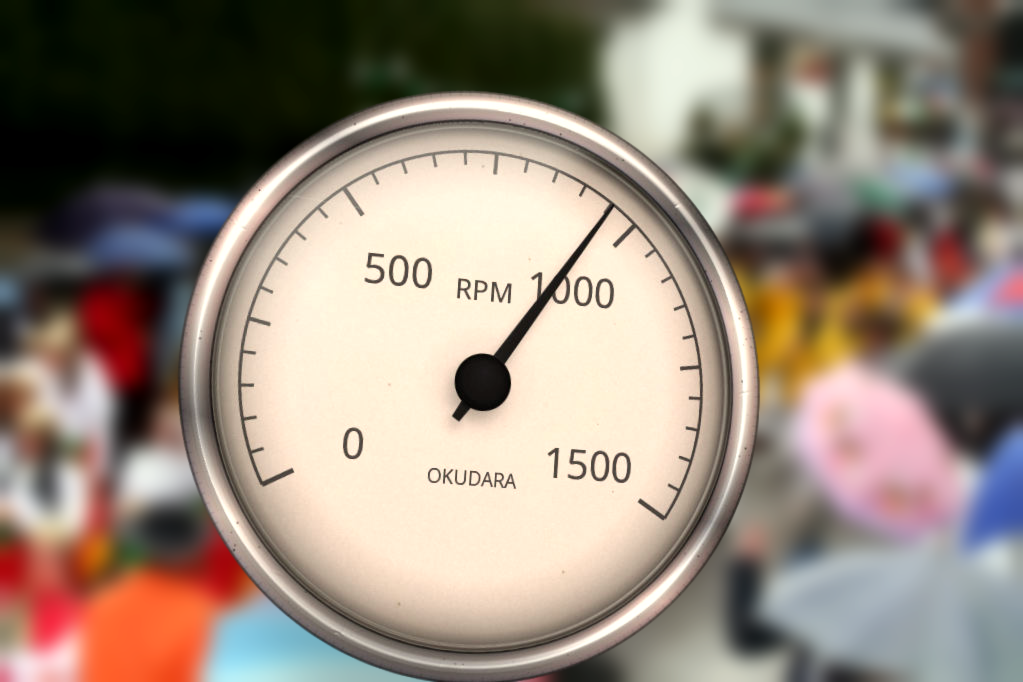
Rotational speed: 950 rpm
